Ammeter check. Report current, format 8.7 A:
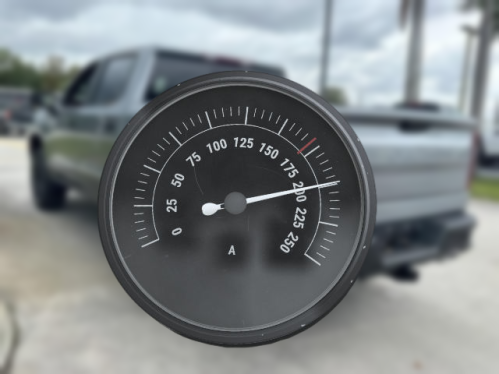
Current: 200 A
